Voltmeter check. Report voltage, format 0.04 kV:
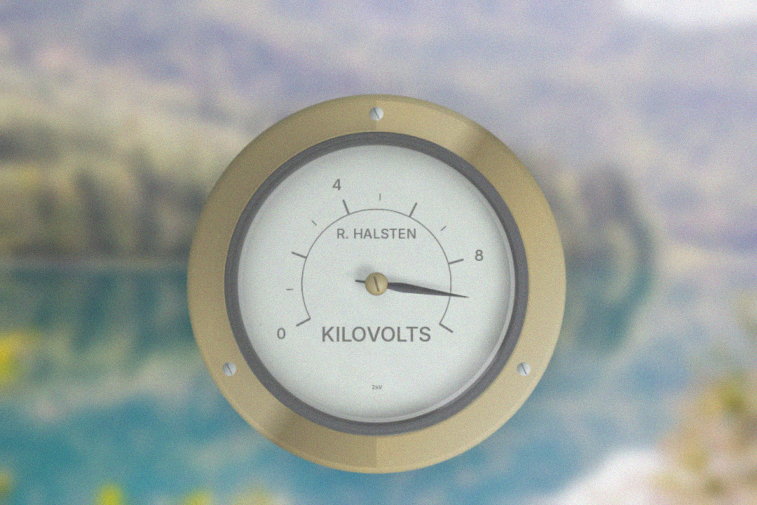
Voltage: 9 kV
